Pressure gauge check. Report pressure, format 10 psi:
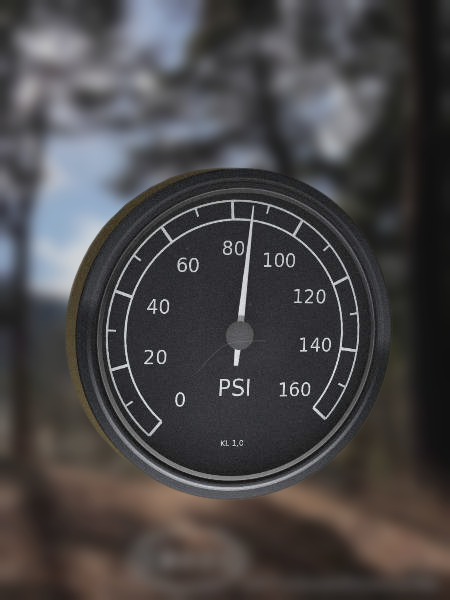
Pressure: 85 psi
